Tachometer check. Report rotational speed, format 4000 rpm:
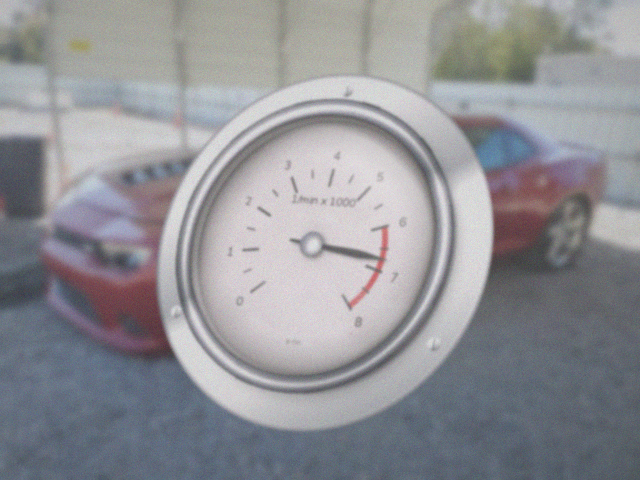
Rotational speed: 6750 rpm
